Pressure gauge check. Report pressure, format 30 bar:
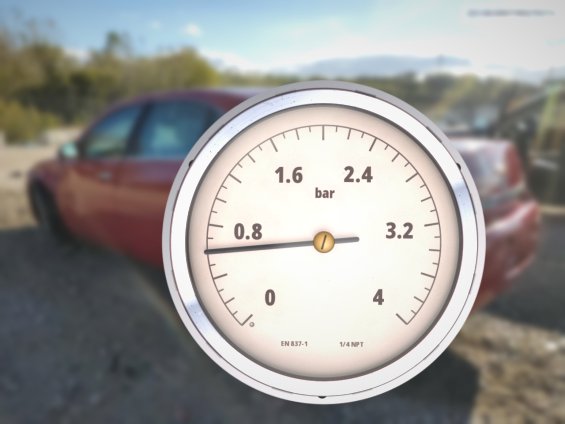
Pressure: 0.6 bar
